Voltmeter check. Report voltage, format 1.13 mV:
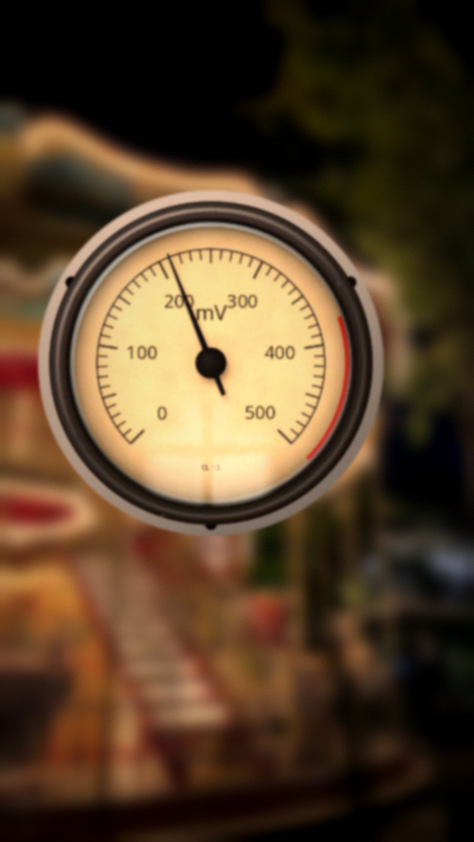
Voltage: 210 mV
